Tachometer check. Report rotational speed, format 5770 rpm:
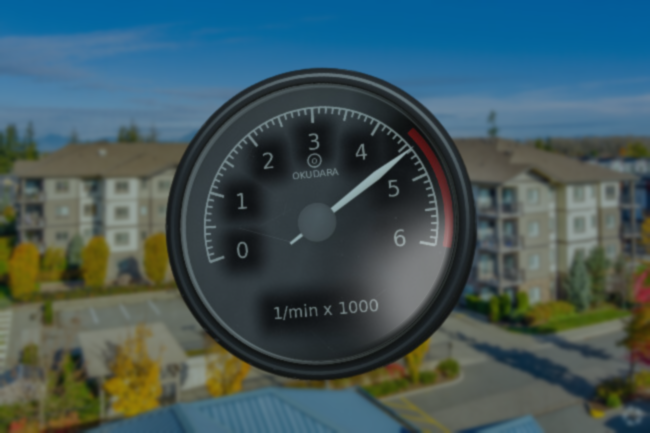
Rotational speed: 4600 rpm
